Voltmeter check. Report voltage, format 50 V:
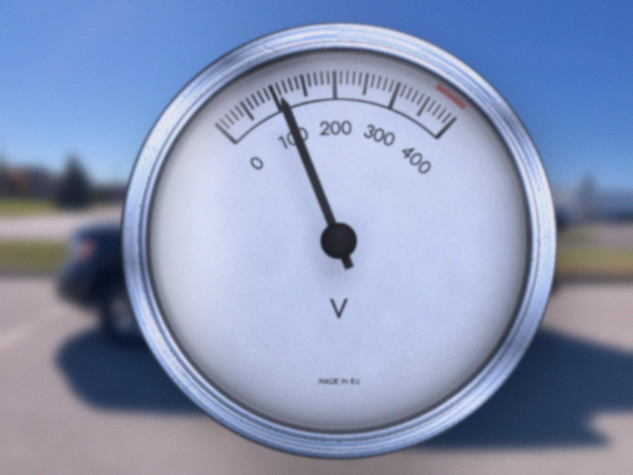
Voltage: 110 V
